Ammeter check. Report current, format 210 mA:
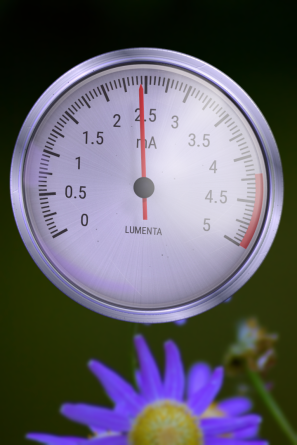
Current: 2.45 mA
